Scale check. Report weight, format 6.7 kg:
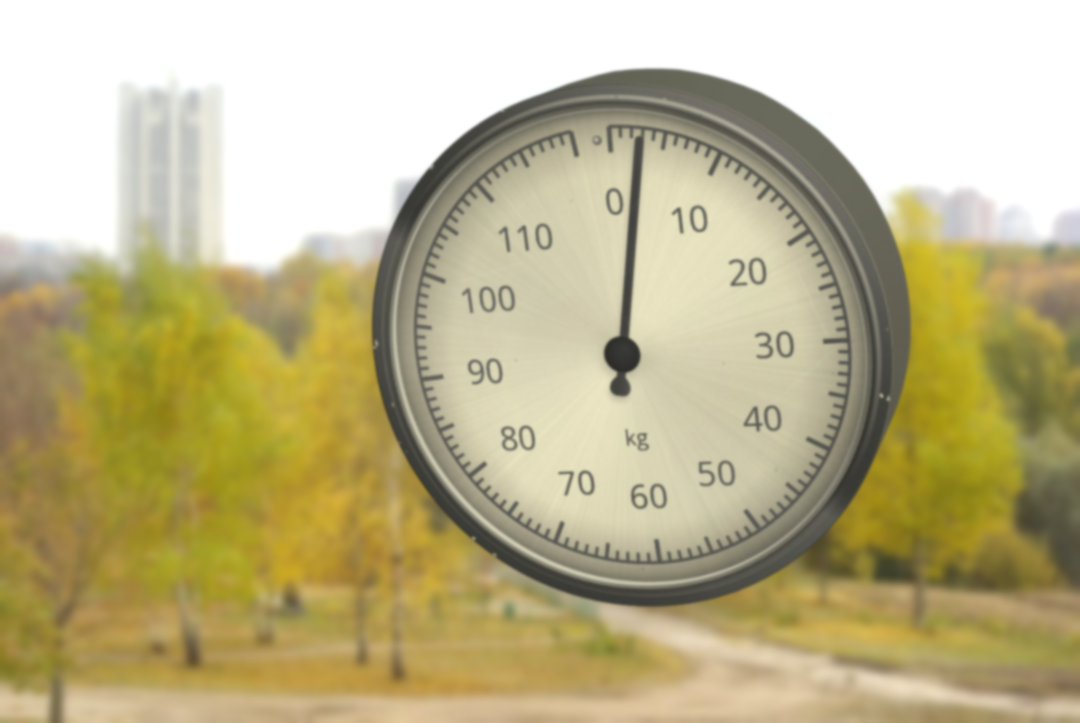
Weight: 3 kg
